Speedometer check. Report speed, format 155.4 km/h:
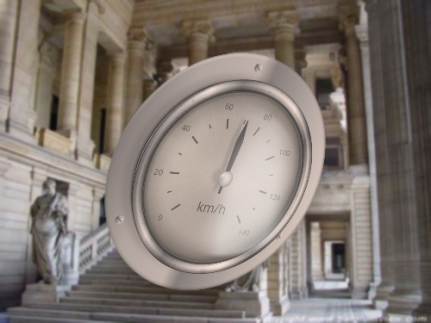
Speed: 70 km/h
